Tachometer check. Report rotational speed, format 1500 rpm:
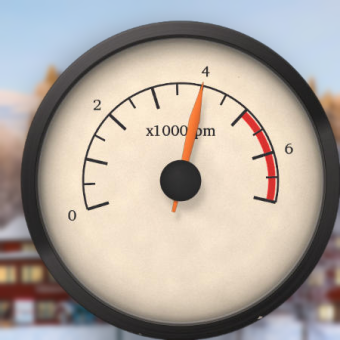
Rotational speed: 4000 rpm
